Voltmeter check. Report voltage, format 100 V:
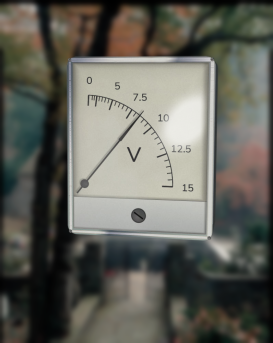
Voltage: 8.5 V
